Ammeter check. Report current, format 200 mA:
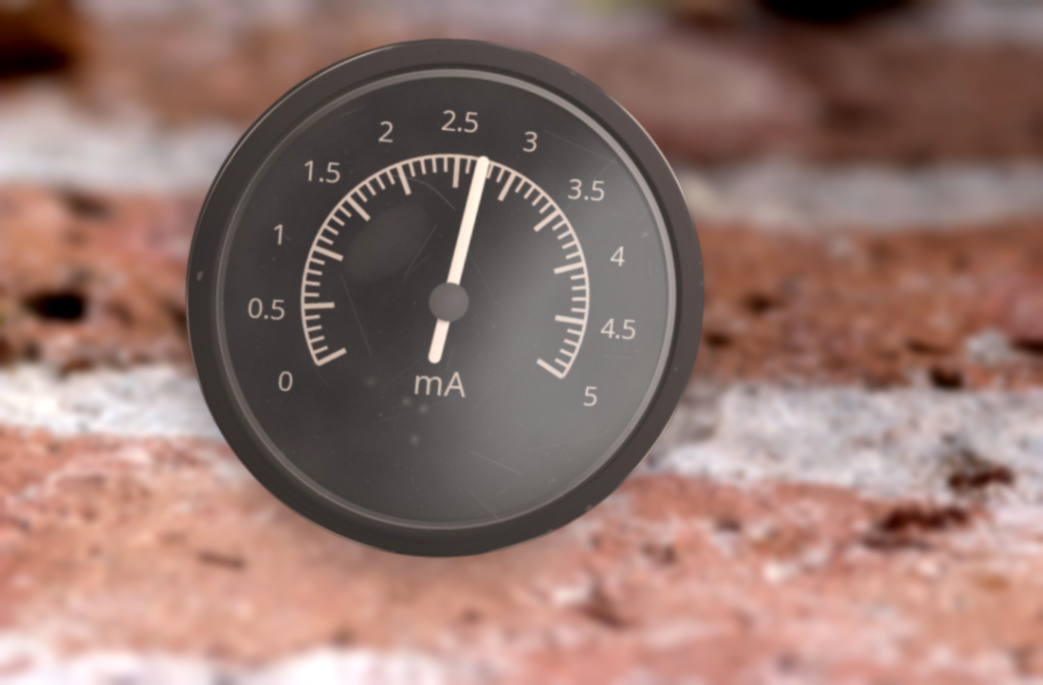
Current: 2.7 mA
